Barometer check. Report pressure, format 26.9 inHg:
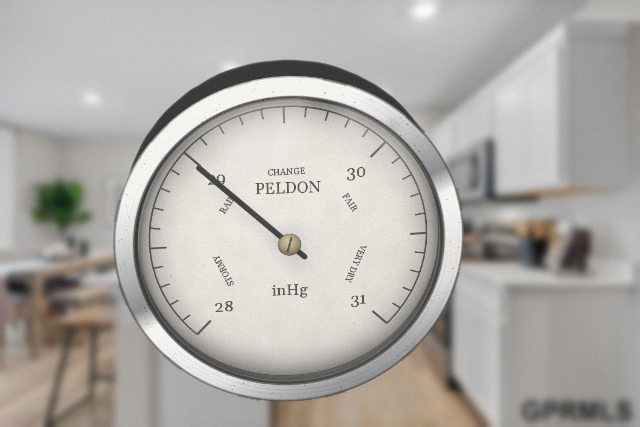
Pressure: 29 inHg
